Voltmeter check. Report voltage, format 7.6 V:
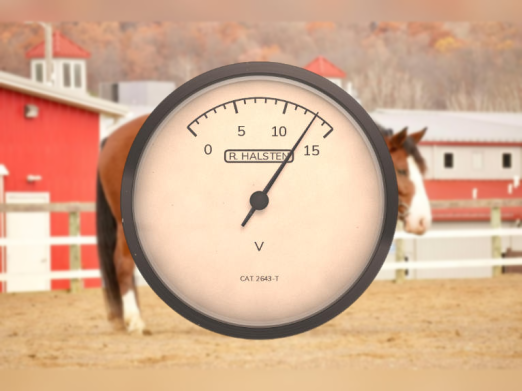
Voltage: 13 V
